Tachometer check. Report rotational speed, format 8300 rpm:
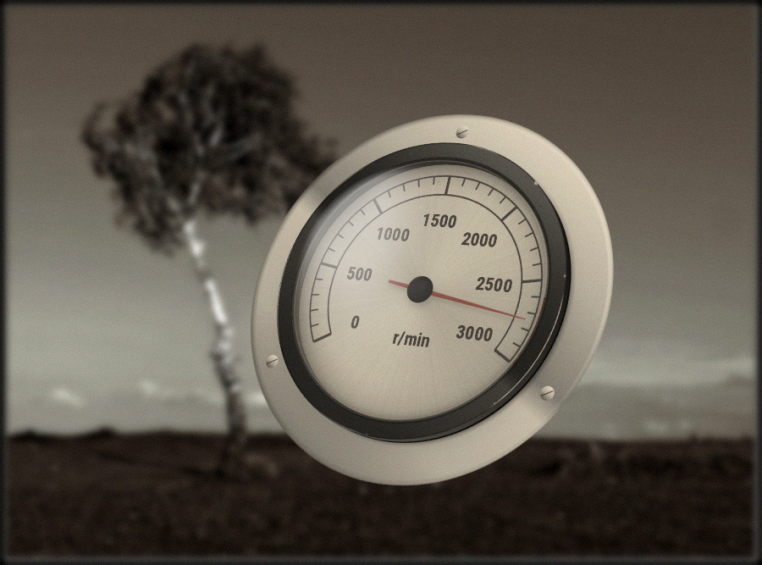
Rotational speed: 2750 rpm
